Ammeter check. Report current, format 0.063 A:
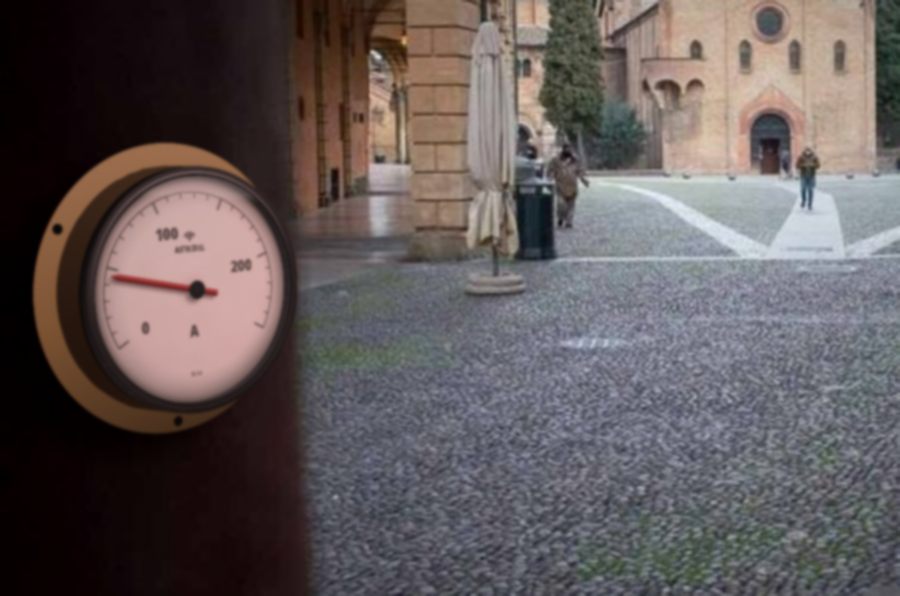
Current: 45 A
